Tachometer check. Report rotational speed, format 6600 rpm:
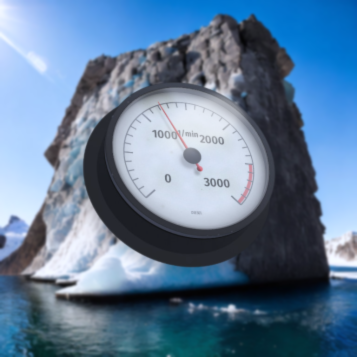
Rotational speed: 1200 rpm
